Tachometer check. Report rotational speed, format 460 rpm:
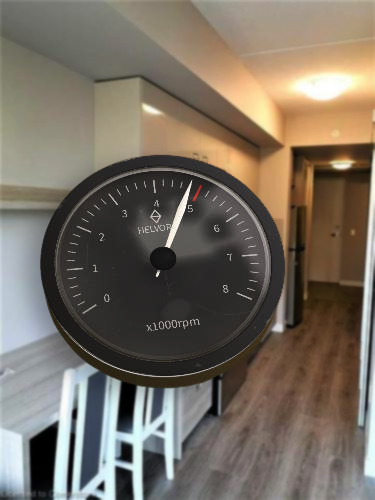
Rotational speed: 4800 rpm
